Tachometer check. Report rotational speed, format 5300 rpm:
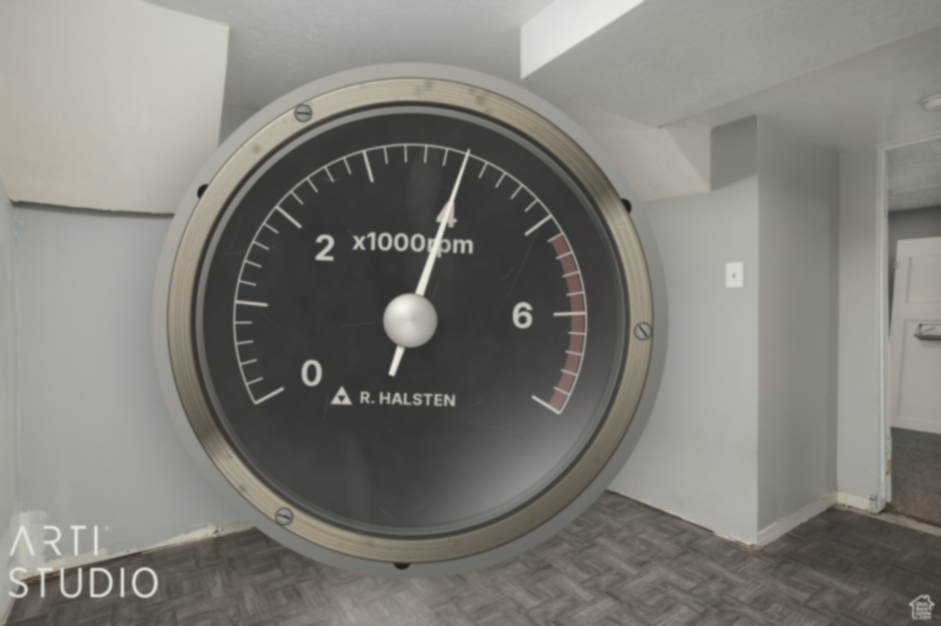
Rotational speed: 4000 rpm
